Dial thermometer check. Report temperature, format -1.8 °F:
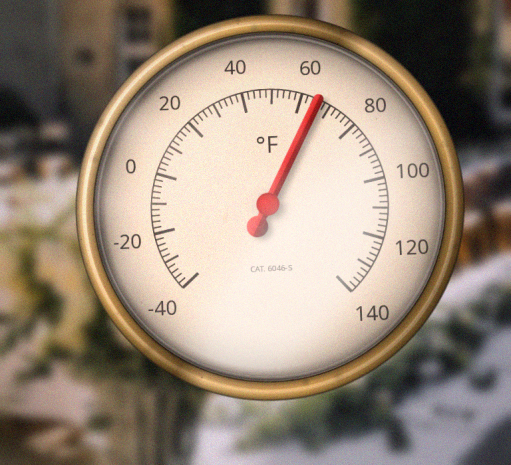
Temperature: 66 °F
